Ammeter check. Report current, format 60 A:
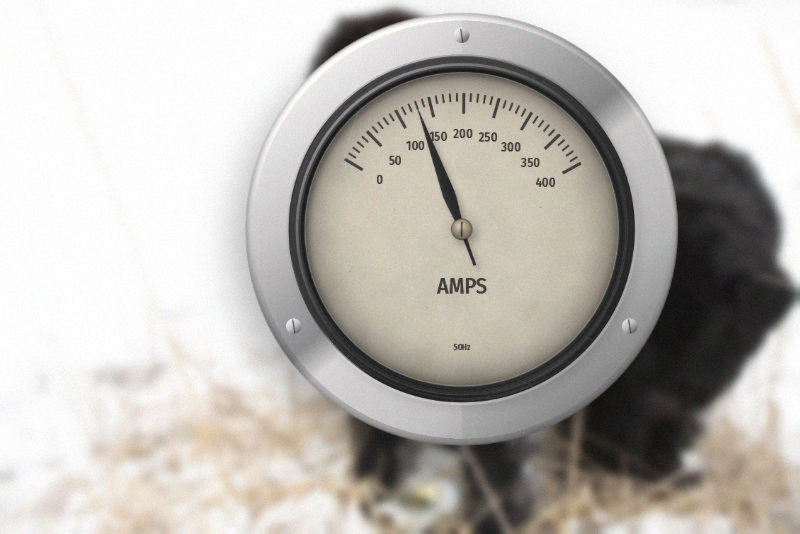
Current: 130 A
